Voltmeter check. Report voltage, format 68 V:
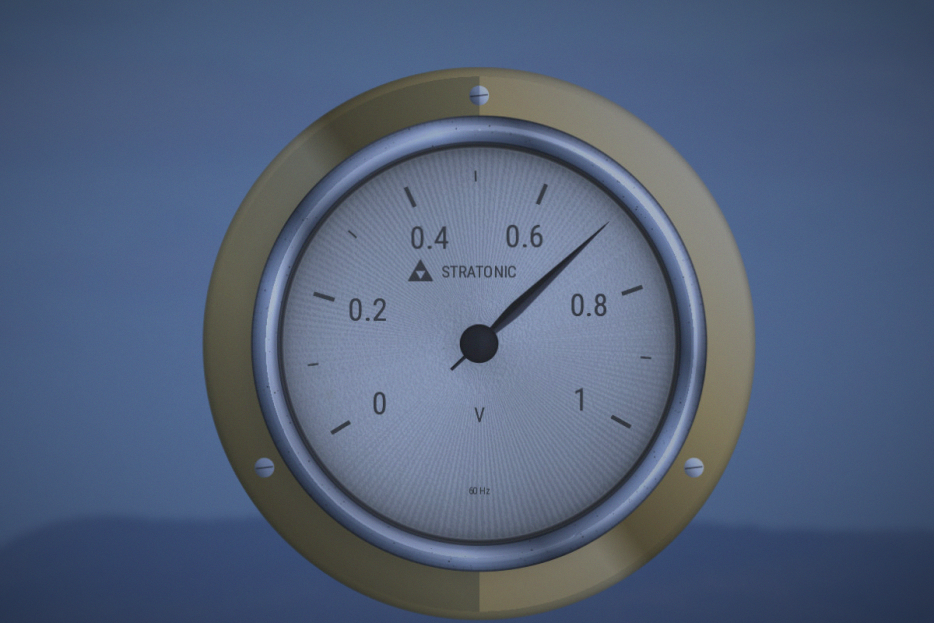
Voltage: 0.7 V
